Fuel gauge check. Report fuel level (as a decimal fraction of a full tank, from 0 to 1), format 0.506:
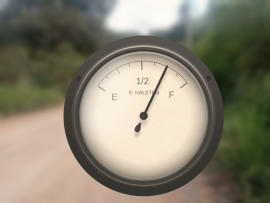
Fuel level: 0.75
